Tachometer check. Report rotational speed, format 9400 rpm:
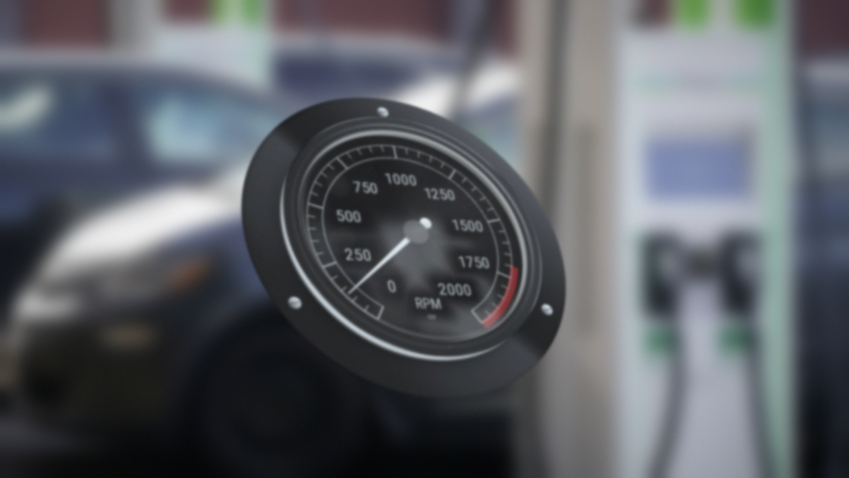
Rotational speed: 125 rpm
